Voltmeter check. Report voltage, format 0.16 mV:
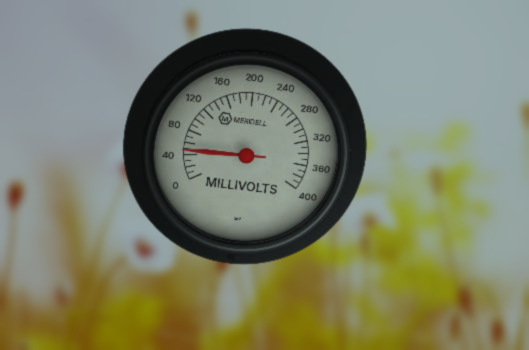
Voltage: 50 mV
